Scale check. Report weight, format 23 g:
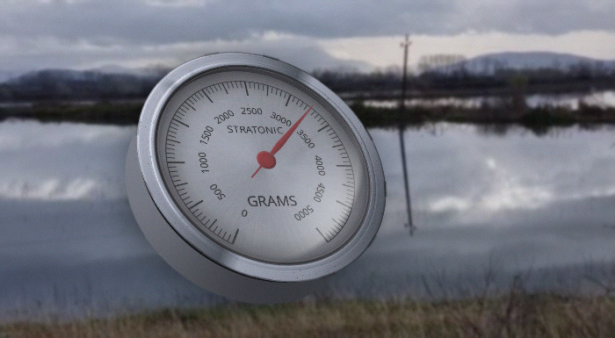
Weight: 3250 g
